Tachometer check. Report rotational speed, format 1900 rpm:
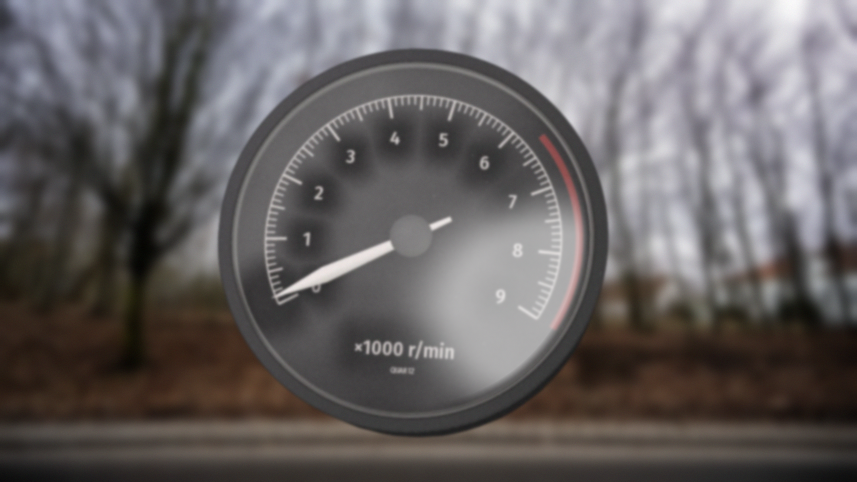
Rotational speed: 100 rpm
